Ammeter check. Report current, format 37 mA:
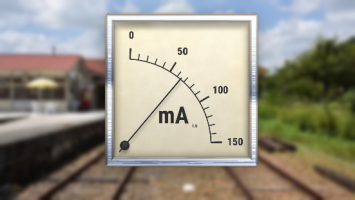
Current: 65 mA
